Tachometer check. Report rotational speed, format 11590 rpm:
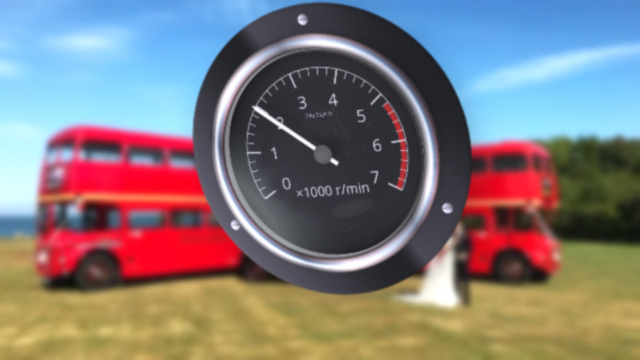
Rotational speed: 2000 rpm
